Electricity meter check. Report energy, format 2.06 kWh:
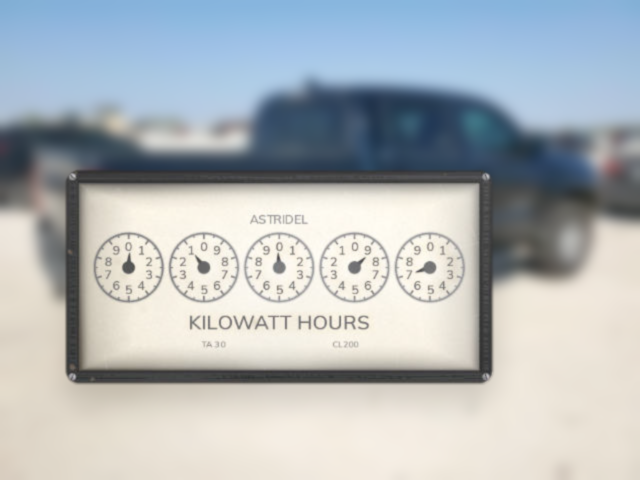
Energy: 987 kWh
